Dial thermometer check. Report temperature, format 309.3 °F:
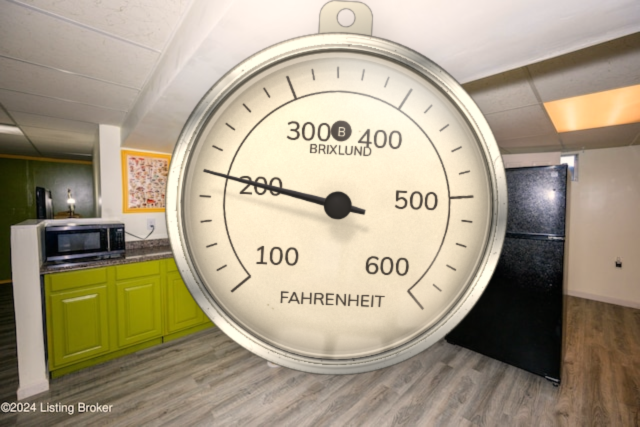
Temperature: 200 °F
